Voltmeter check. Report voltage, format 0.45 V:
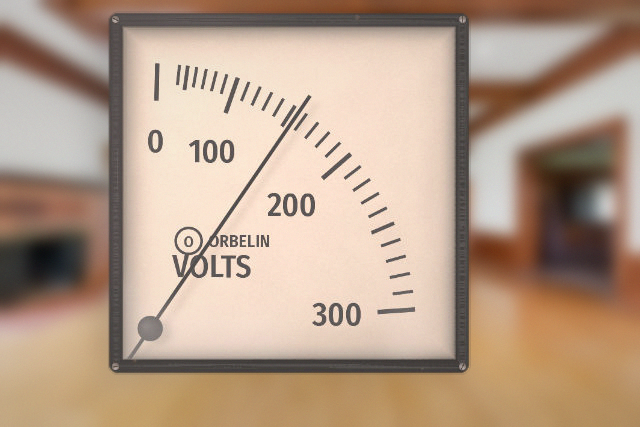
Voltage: 155 V
